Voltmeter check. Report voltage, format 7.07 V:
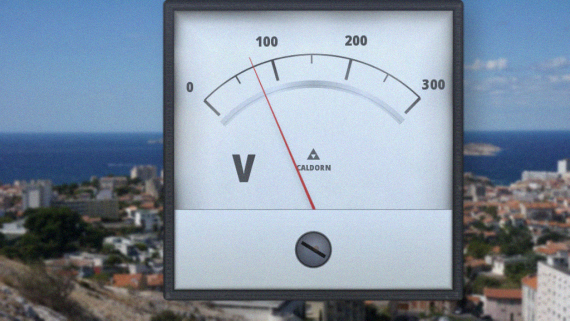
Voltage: 75 V
